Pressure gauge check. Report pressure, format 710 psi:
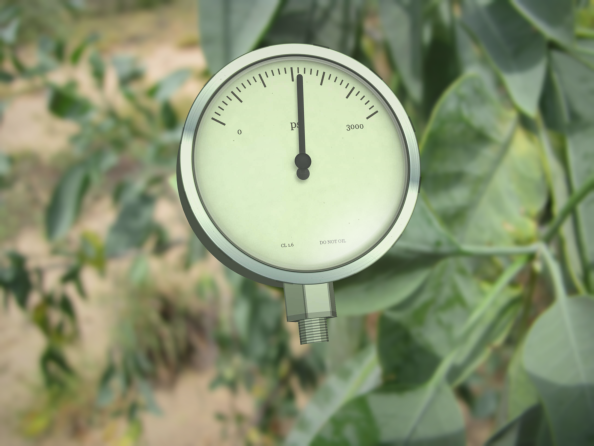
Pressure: 1600 psi
